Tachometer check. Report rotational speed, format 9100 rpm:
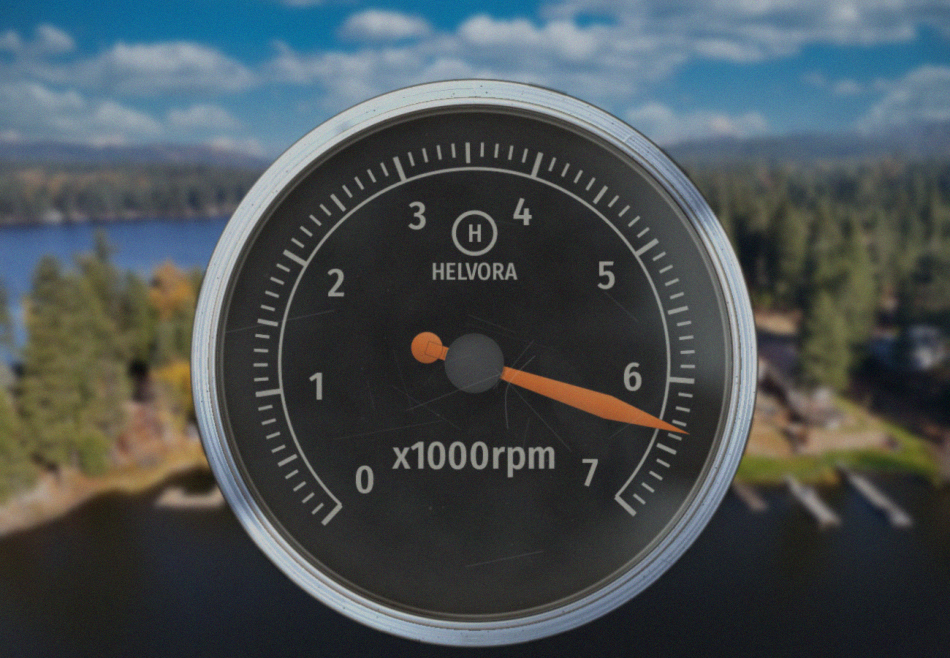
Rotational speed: 6350 rpm
